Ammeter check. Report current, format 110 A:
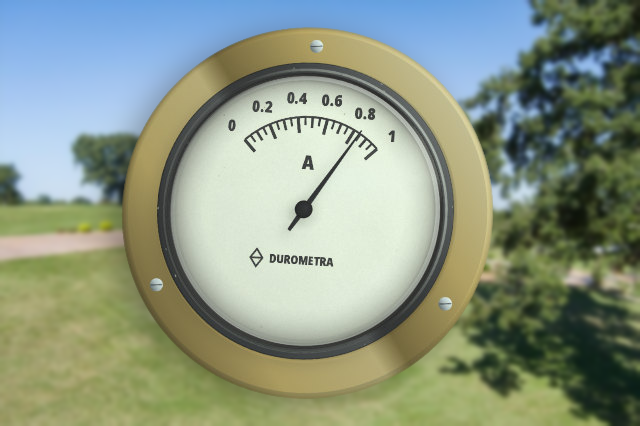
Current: 0.85 A
